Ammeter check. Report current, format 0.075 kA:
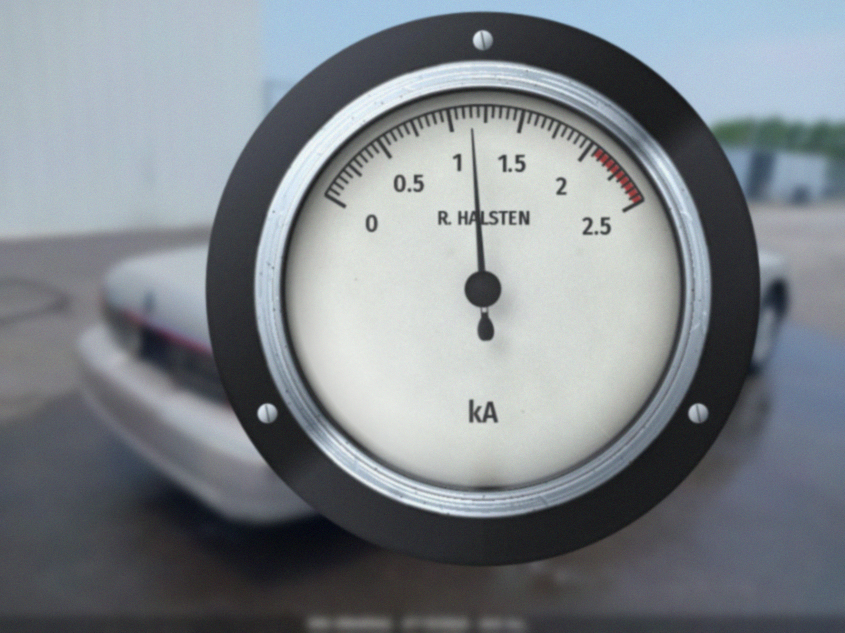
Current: 1.15 kA
